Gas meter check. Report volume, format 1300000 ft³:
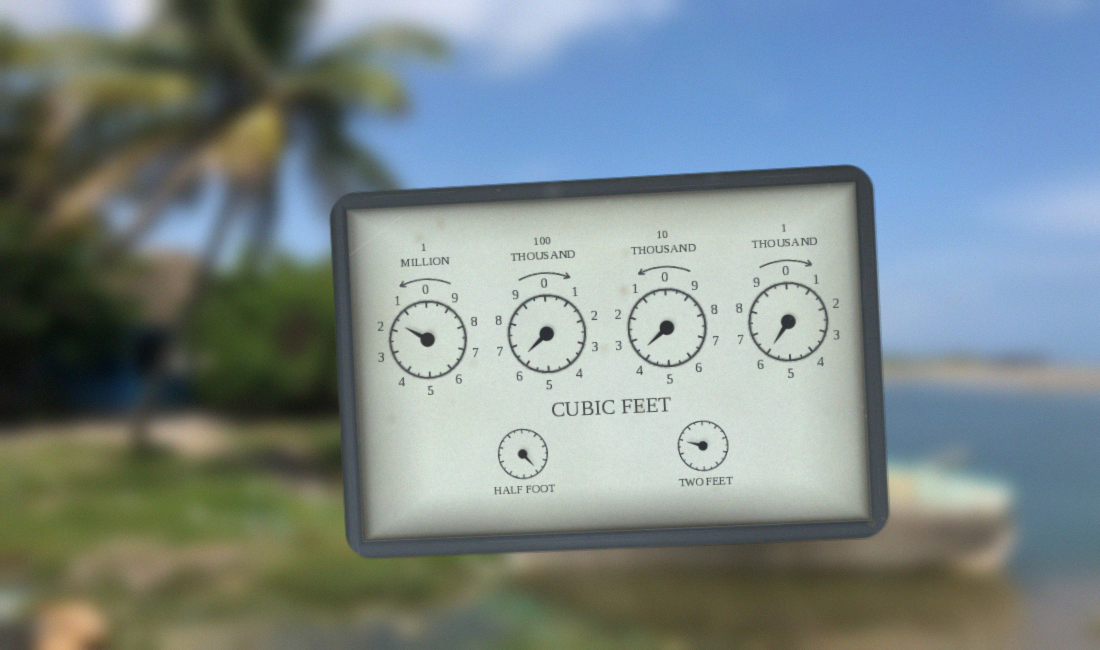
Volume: 163600 ft³
